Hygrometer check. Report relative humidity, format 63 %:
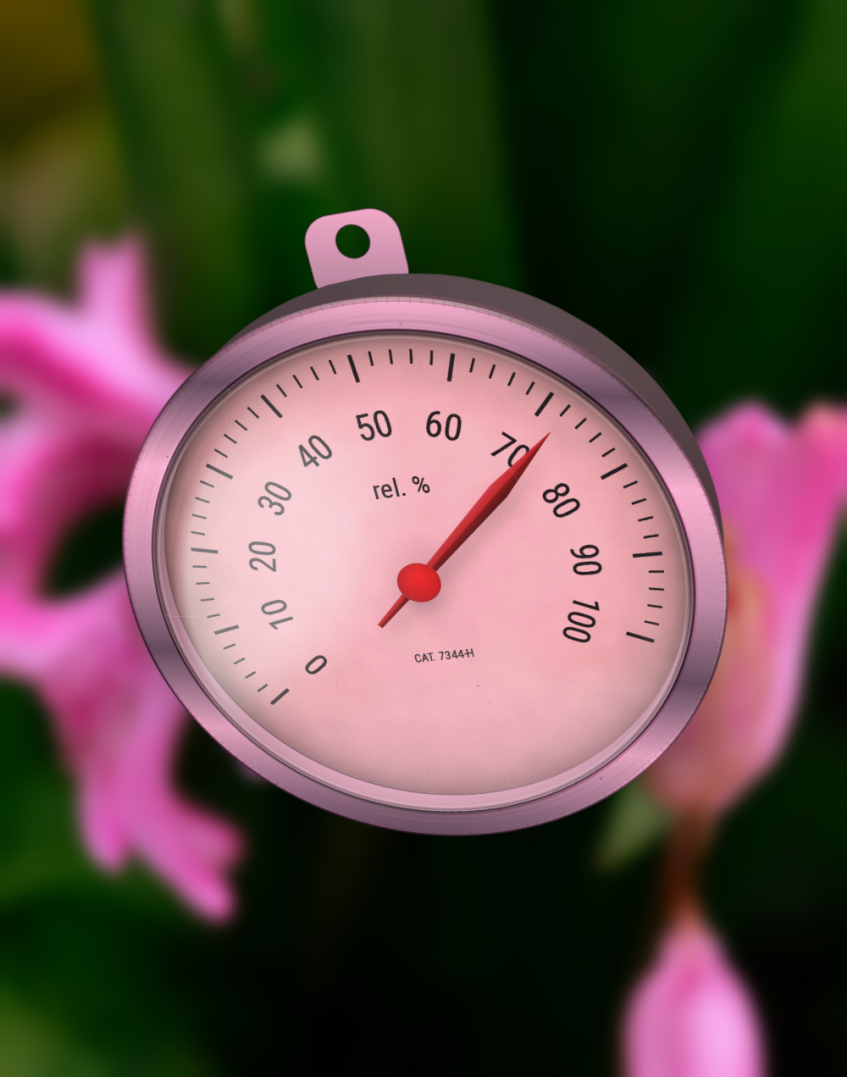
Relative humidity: 72 %
